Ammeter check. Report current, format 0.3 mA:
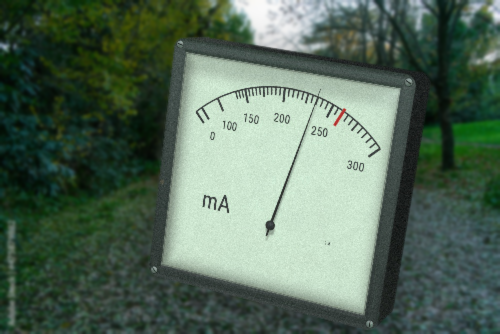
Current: 235 mA
